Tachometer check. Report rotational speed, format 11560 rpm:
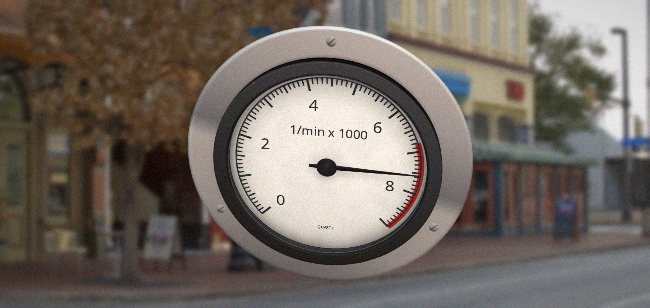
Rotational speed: 7500 rpm
